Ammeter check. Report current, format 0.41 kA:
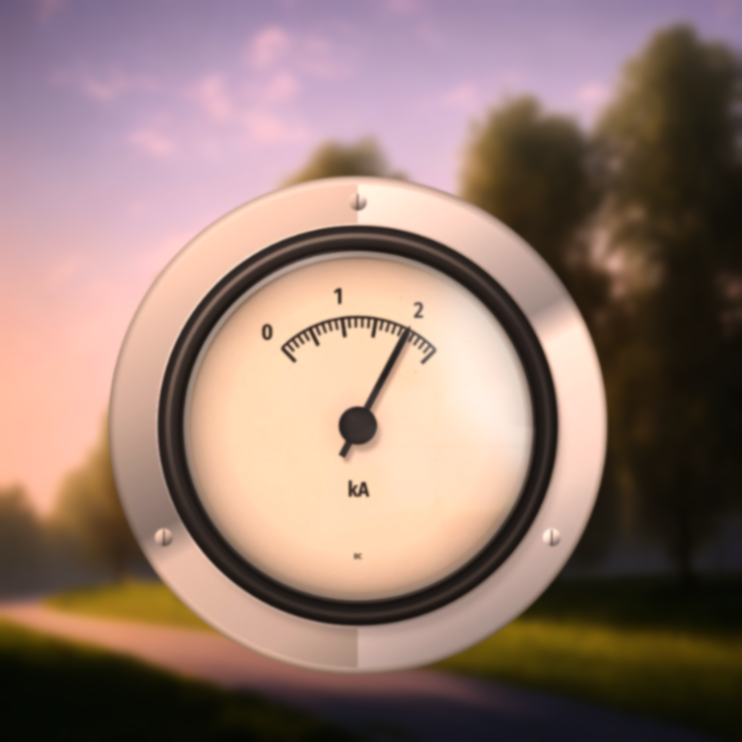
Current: 2 kA
